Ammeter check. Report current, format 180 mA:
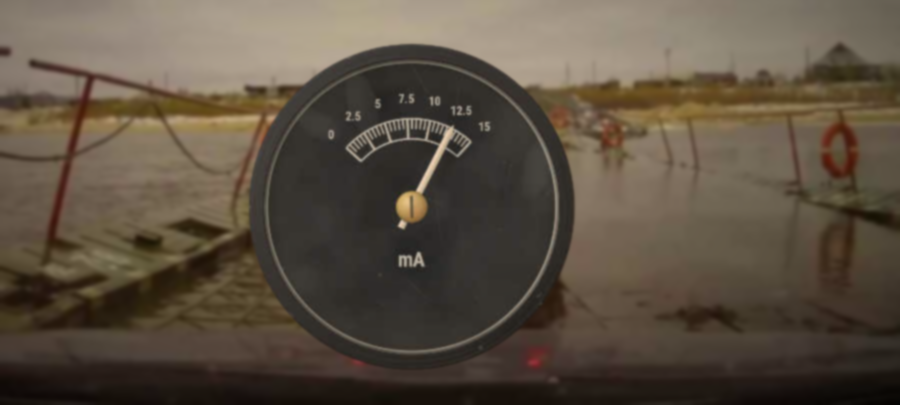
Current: 12.5 mA
